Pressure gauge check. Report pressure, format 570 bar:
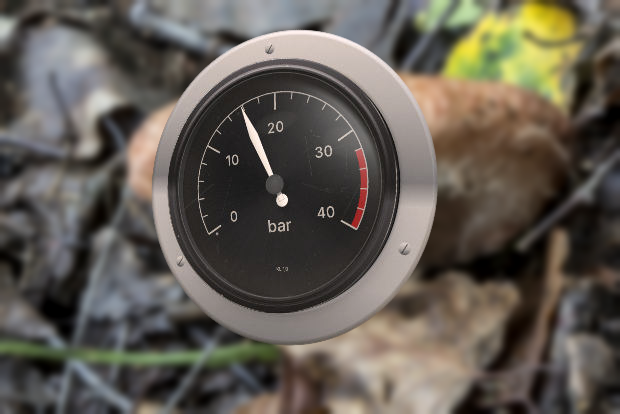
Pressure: 16 bar
